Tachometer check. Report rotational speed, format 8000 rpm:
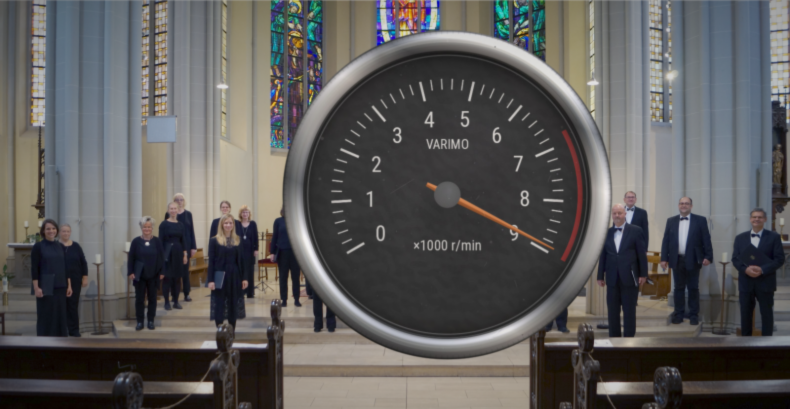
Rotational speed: 8900 rpm
